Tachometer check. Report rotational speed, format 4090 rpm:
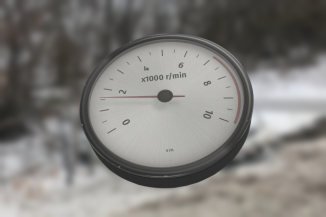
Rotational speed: 1500 rpm
